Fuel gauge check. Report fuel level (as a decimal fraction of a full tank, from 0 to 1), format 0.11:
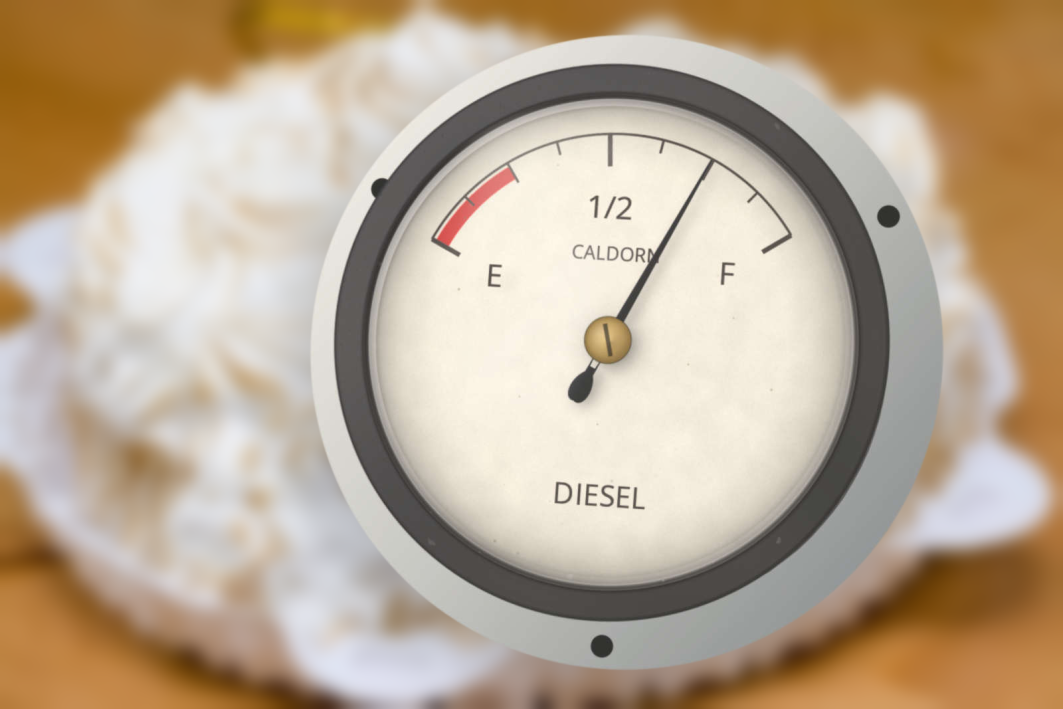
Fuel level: 0.75
